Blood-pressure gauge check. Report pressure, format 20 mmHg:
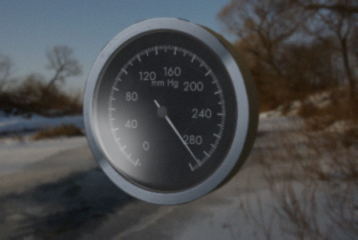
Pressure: 290 mmHg
